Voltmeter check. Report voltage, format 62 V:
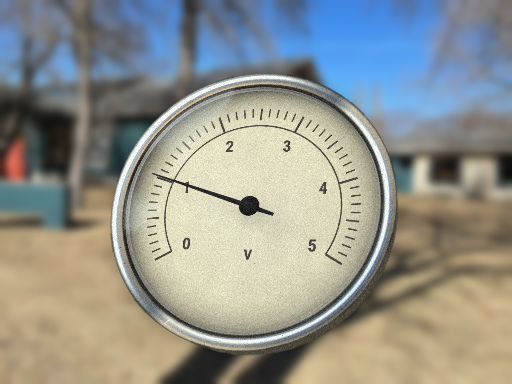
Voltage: 1 V
